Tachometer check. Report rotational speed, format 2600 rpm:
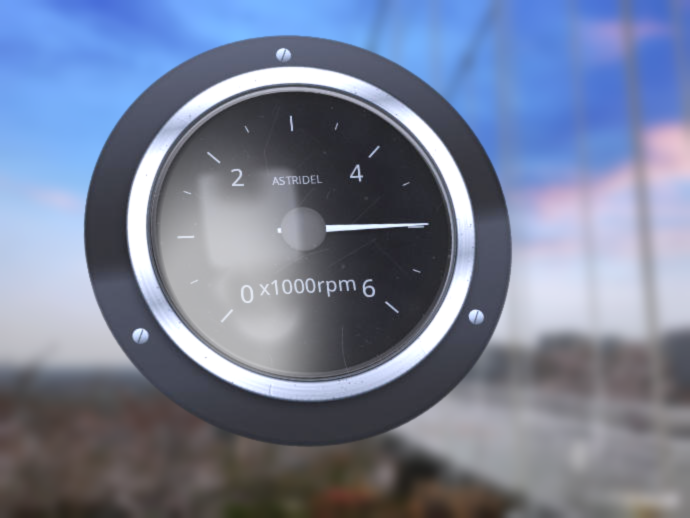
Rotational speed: 5000 rpm
